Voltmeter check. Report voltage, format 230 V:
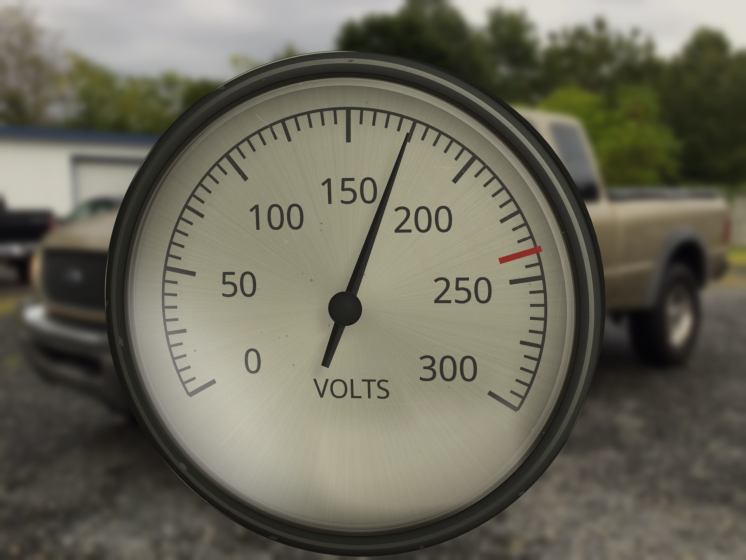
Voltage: 175 V
